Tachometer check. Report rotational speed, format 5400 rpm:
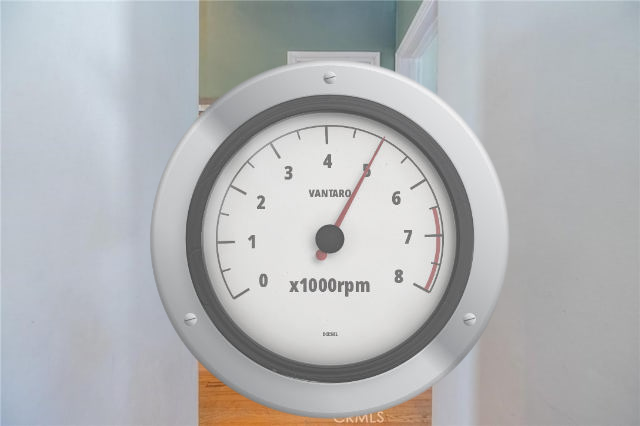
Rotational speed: 5000 rpm
